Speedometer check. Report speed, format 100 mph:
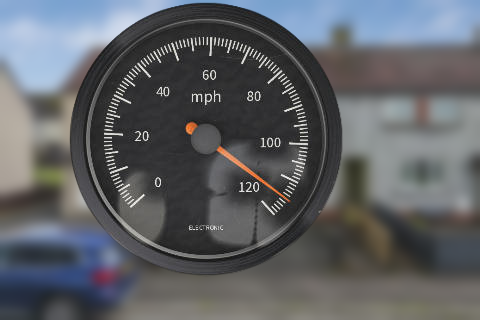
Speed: 115 mph
